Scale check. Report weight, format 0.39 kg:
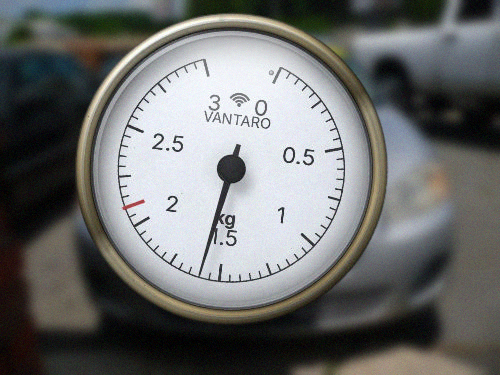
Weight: 1.6 kg
